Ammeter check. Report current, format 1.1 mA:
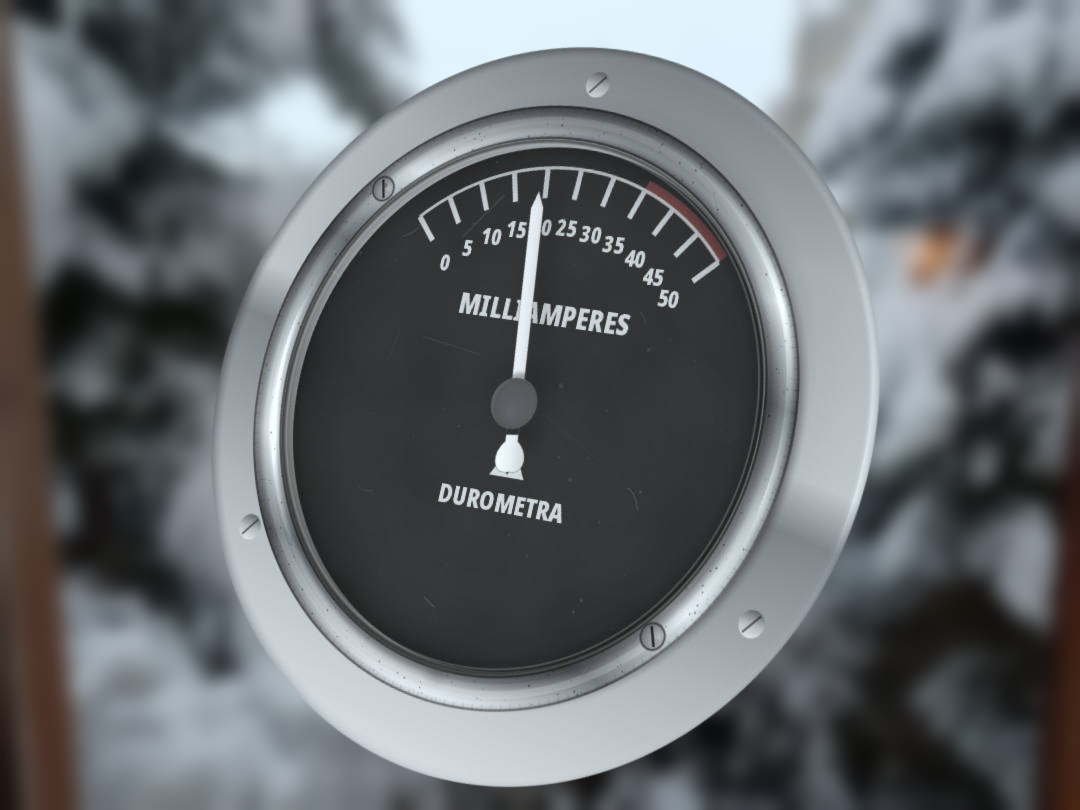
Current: 20 mA
